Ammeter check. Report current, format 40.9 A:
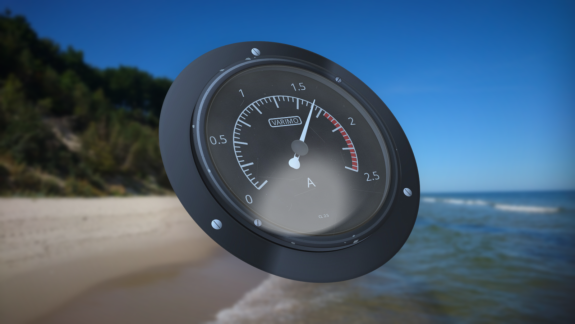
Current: 1.65 A
